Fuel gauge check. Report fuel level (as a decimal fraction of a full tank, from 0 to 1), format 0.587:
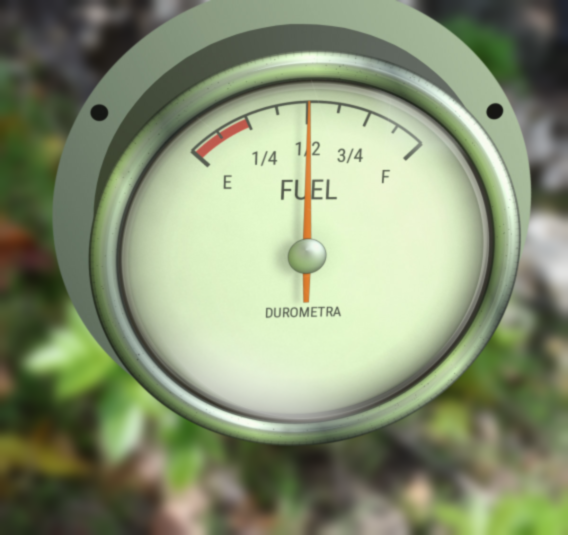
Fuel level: 0.5
